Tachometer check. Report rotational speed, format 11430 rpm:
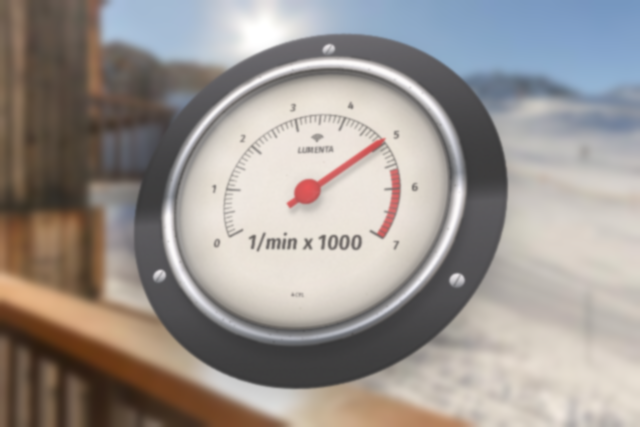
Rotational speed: 5000 rpm
